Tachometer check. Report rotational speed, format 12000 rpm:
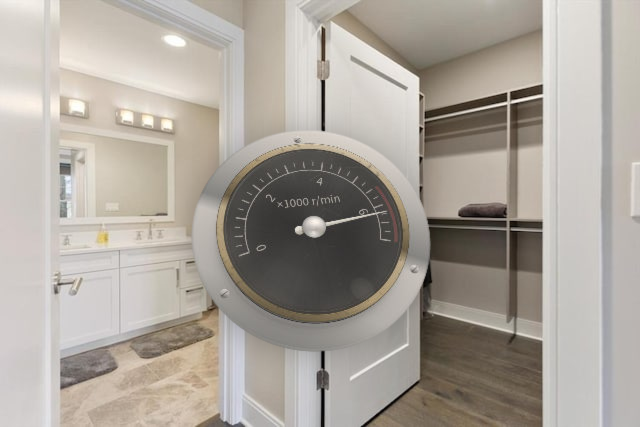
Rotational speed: 6250 rpm
